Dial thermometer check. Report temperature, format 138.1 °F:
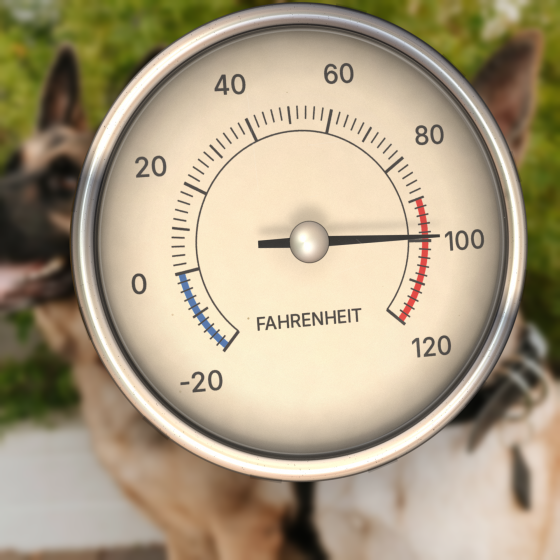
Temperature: 99 °F
